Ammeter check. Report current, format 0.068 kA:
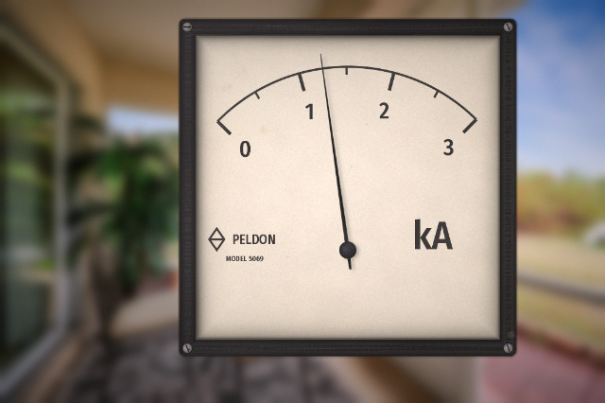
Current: 1.25 kA
